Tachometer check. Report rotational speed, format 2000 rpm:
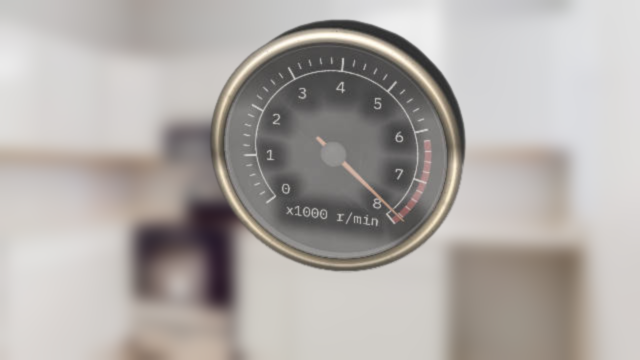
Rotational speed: 7800 rpm
